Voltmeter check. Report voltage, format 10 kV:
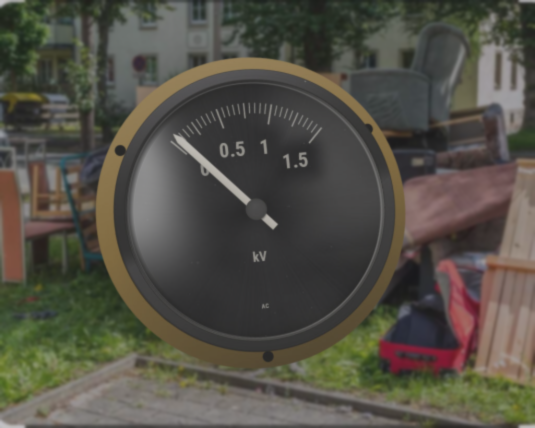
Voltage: 0.05 kV
